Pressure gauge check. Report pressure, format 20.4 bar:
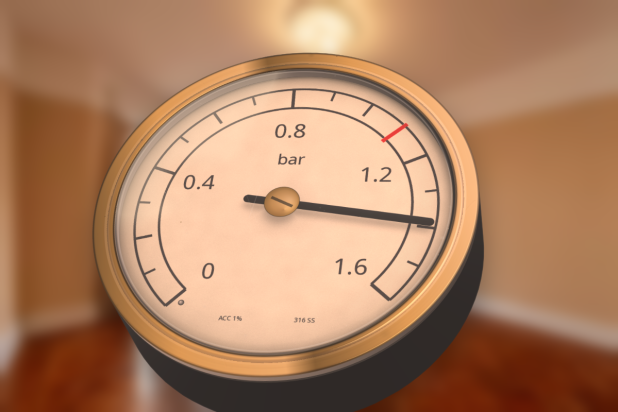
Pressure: 1.4 bar
